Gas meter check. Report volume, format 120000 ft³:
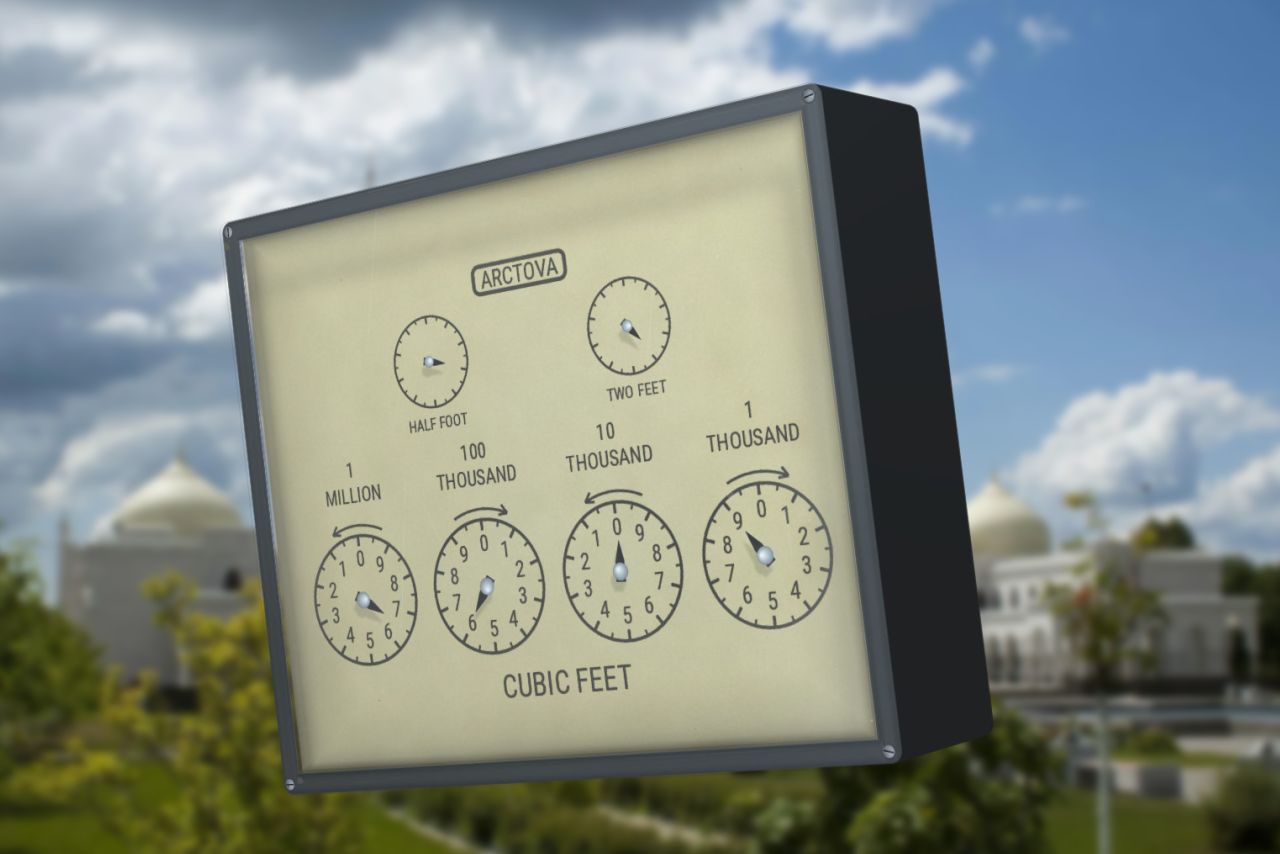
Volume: 659900 ft³
